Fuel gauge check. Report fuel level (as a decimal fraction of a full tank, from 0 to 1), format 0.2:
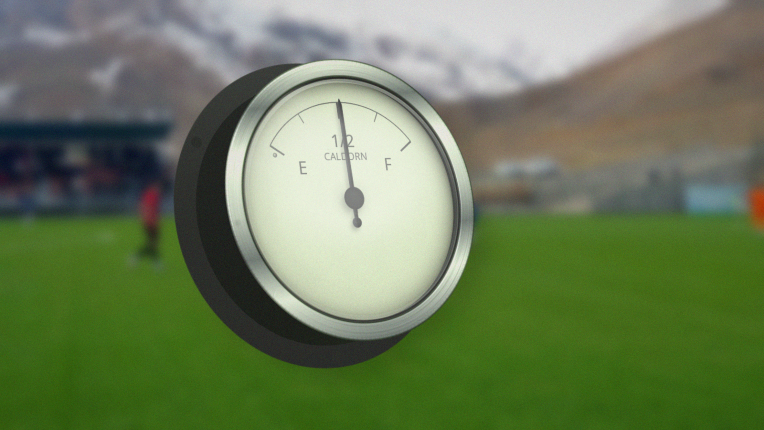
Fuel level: 0.5
